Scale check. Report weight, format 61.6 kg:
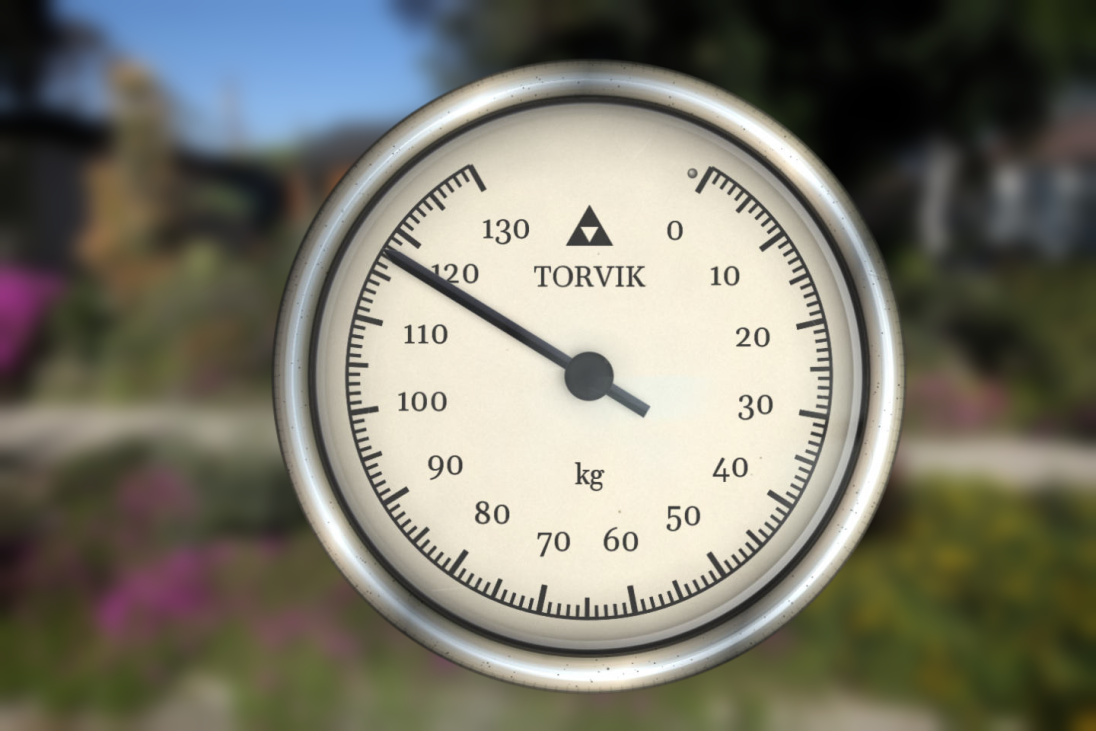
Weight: 117.5 kg
